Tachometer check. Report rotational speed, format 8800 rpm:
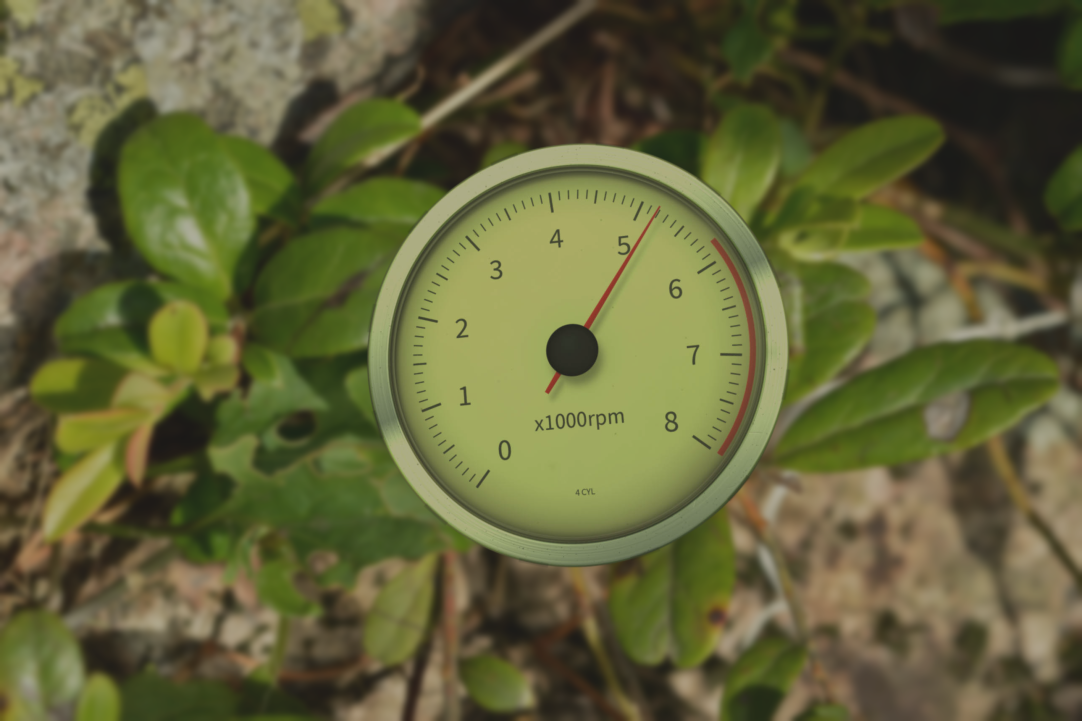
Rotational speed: 5200 rpm
